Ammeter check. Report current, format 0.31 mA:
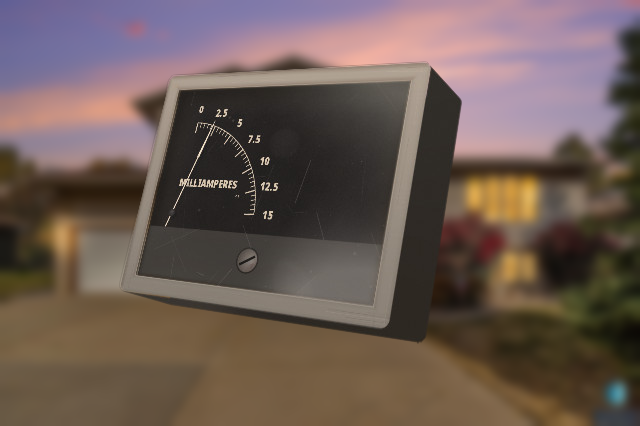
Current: 2.5 mA
